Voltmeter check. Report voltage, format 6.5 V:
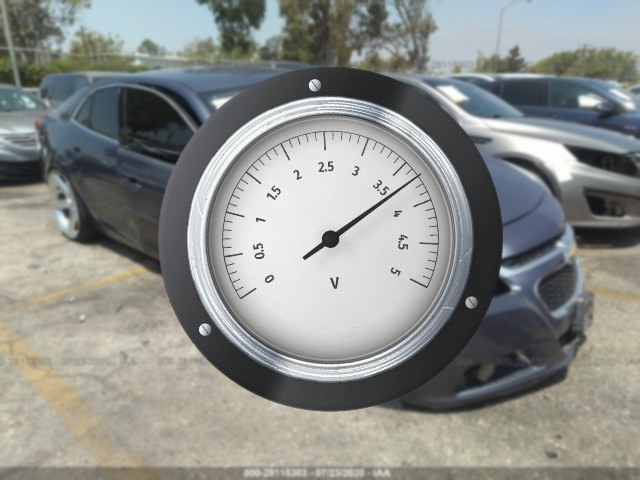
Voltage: 3.7 V
